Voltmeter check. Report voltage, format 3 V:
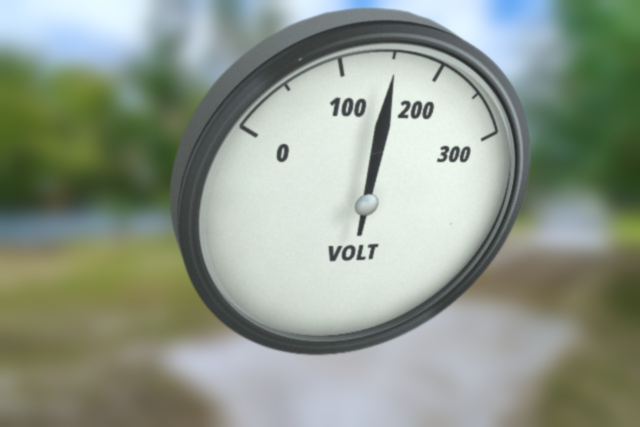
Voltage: 150 V
